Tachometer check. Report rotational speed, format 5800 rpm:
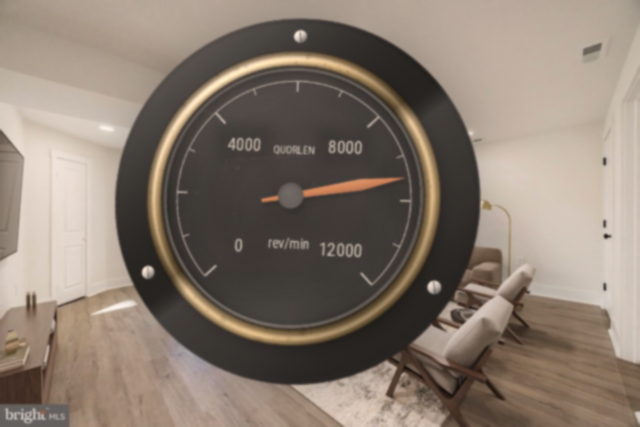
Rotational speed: 9500 rpm
